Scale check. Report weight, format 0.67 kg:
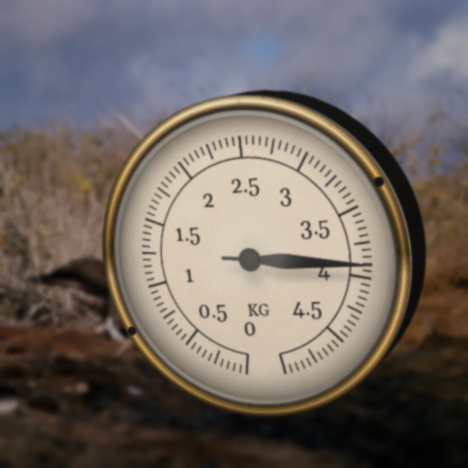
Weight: 3.9 kg
